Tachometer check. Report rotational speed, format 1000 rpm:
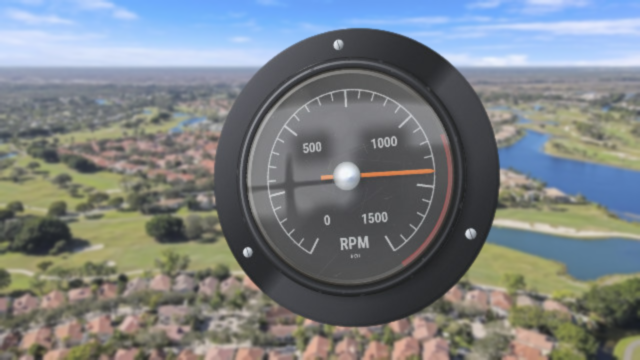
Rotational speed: 1200 rpm
